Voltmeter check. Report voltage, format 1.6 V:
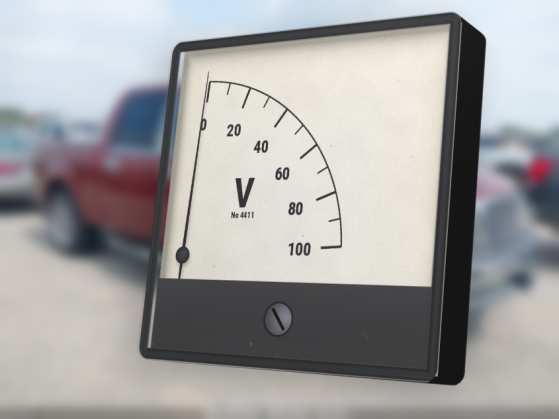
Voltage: 0 V
